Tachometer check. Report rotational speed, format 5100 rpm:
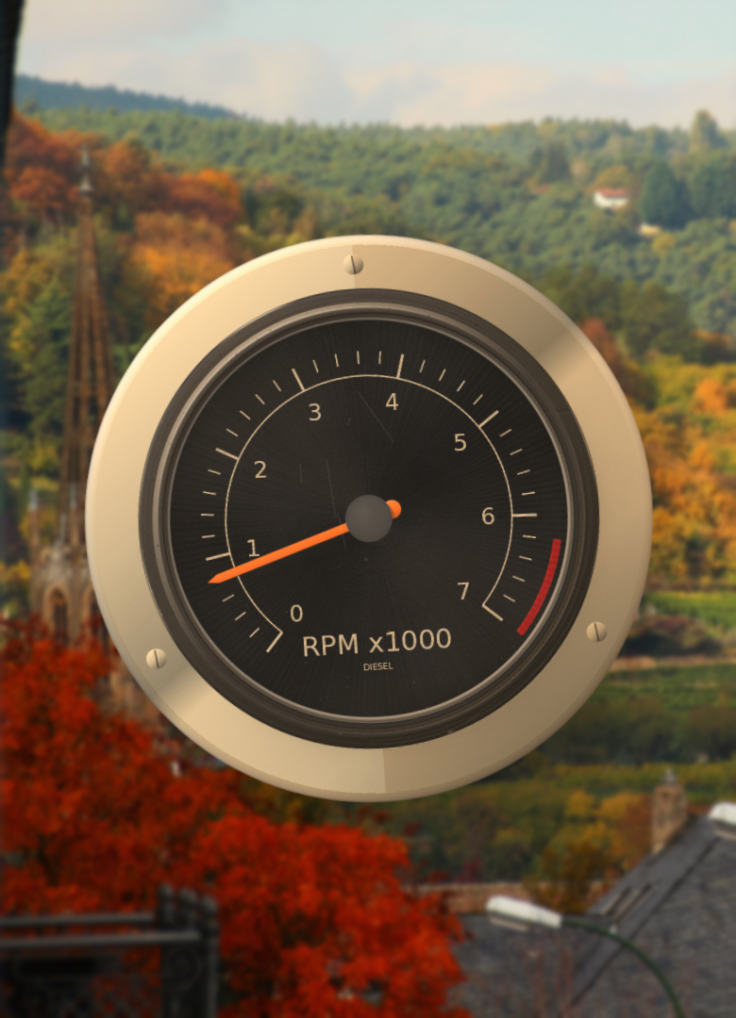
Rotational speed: 800 rpm
